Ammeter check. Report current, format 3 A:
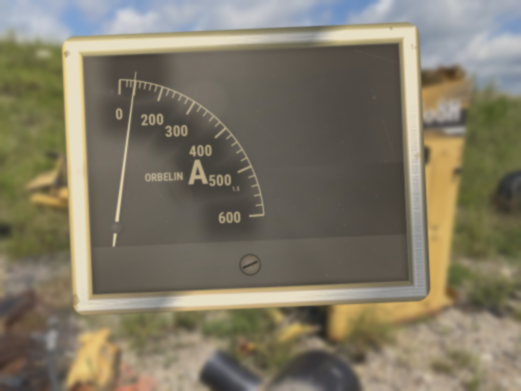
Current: 100 A
